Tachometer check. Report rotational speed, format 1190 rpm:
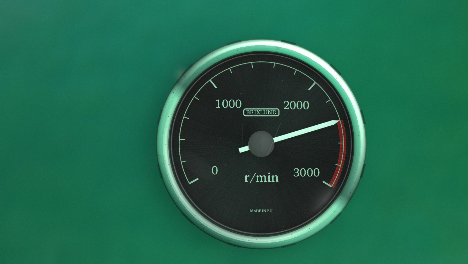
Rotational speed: 2400 rpm
